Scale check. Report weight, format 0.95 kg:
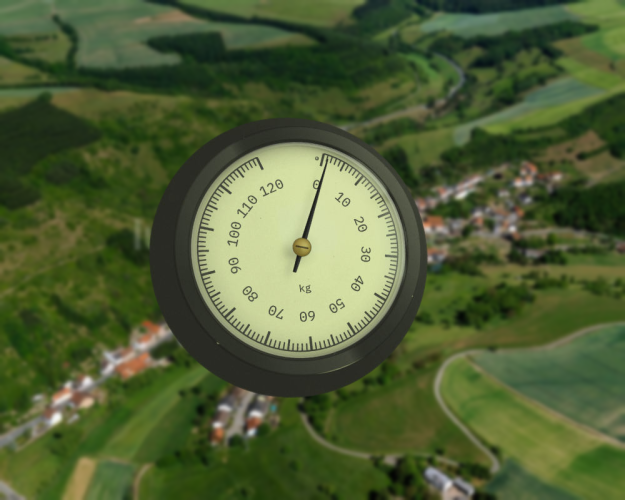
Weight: 1 kg
